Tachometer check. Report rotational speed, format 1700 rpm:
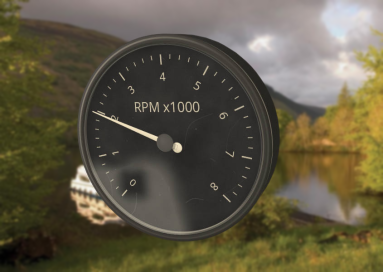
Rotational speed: 2000 rpm
